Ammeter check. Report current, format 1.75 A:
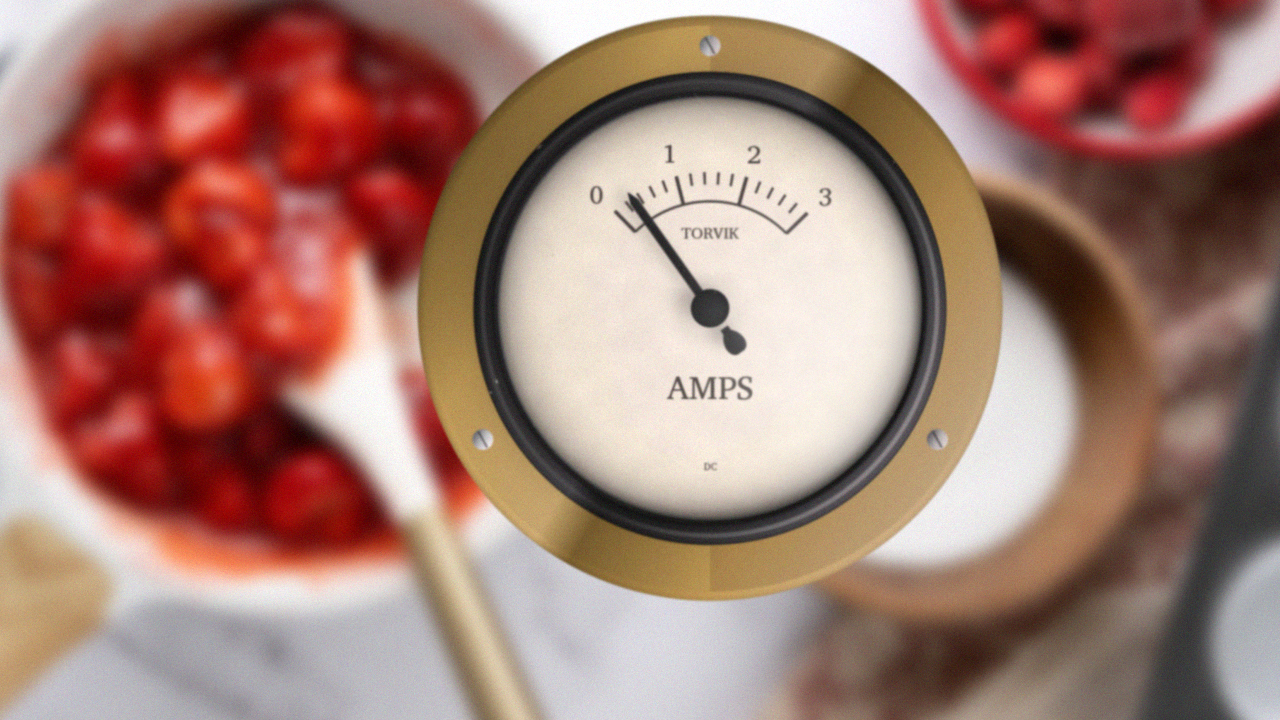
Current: 0.3 A
